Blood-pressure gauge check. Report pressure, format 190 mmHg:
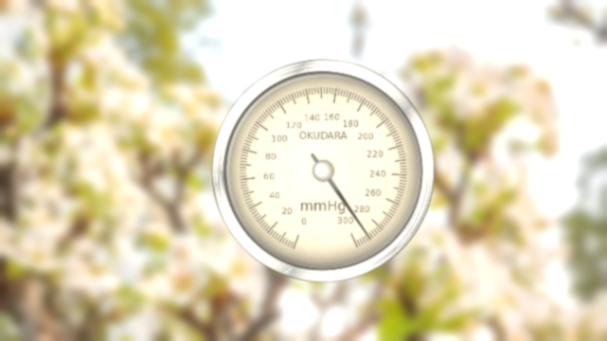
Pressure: 290 mmHg
